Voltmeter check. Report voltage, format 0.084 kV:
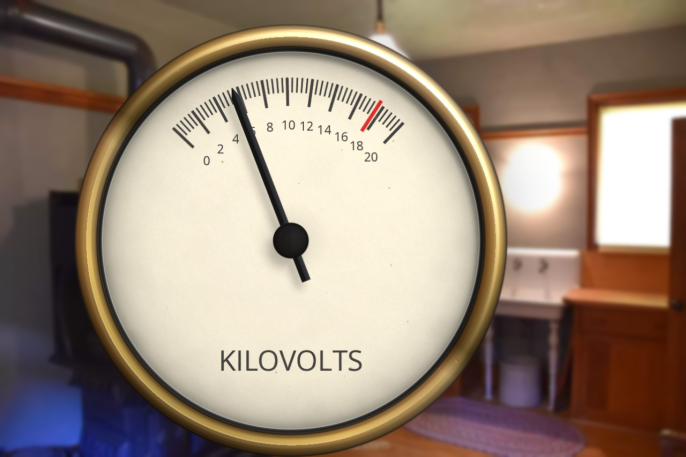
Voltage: 5.6 kV
